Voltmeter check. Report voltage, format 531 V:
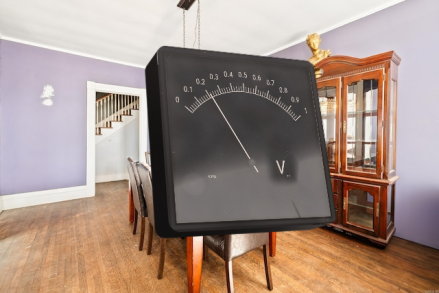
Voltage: 0.2 V
